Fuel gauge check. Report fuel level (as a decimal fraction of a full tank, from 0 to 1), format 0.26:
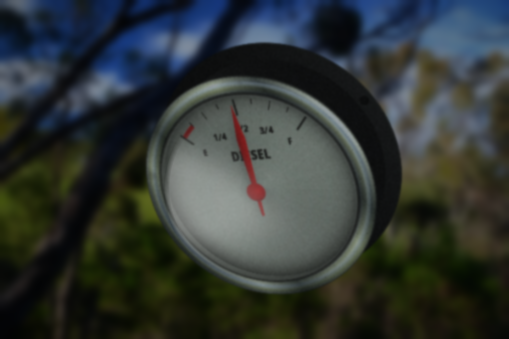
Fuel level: 0.5
